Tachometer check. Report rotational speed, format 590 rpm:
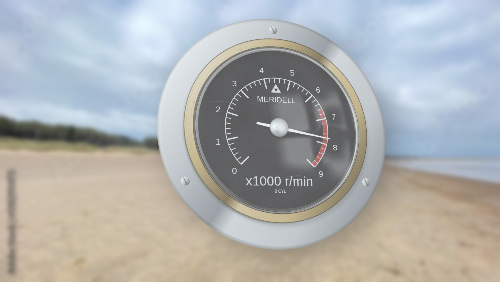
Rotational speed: 7800 rpm
